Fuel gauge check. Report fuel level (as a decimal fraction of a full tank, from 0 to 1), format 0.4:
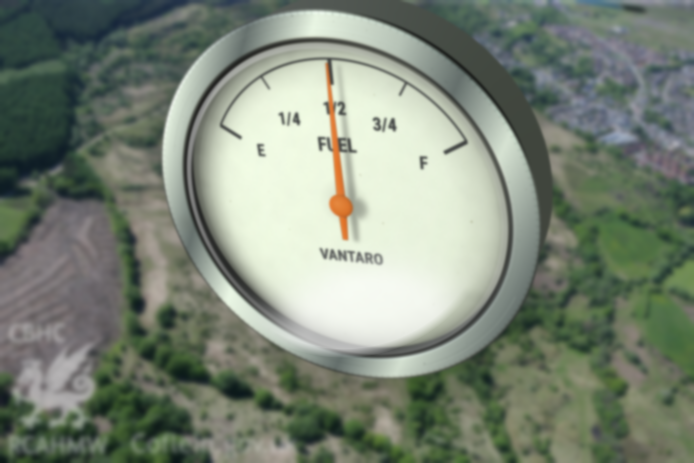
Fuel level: 0.5
